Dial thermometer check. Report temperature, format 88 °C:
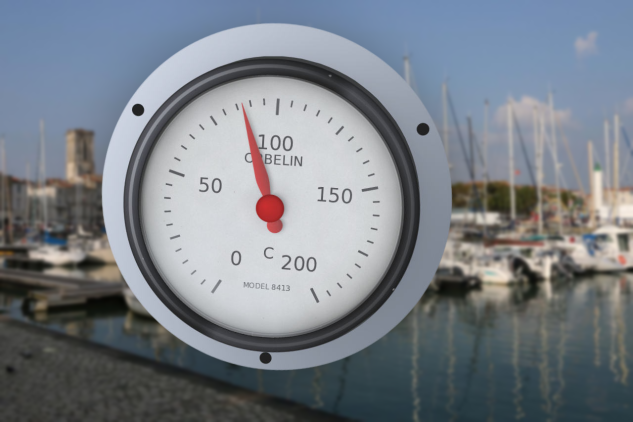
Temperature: 87.5 °C
